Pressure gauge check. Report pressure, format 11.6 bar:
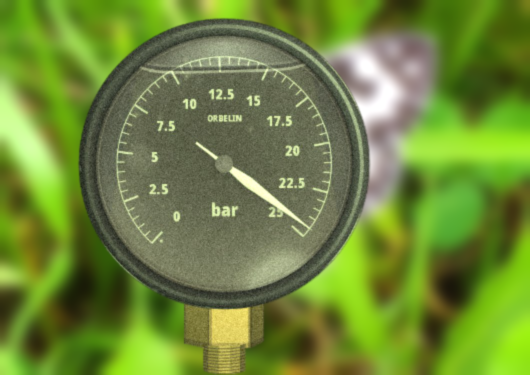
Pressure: 24.5 bar
